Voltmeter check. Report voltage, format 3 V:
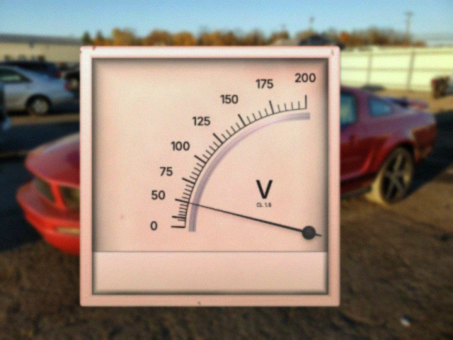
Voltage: 50 V
